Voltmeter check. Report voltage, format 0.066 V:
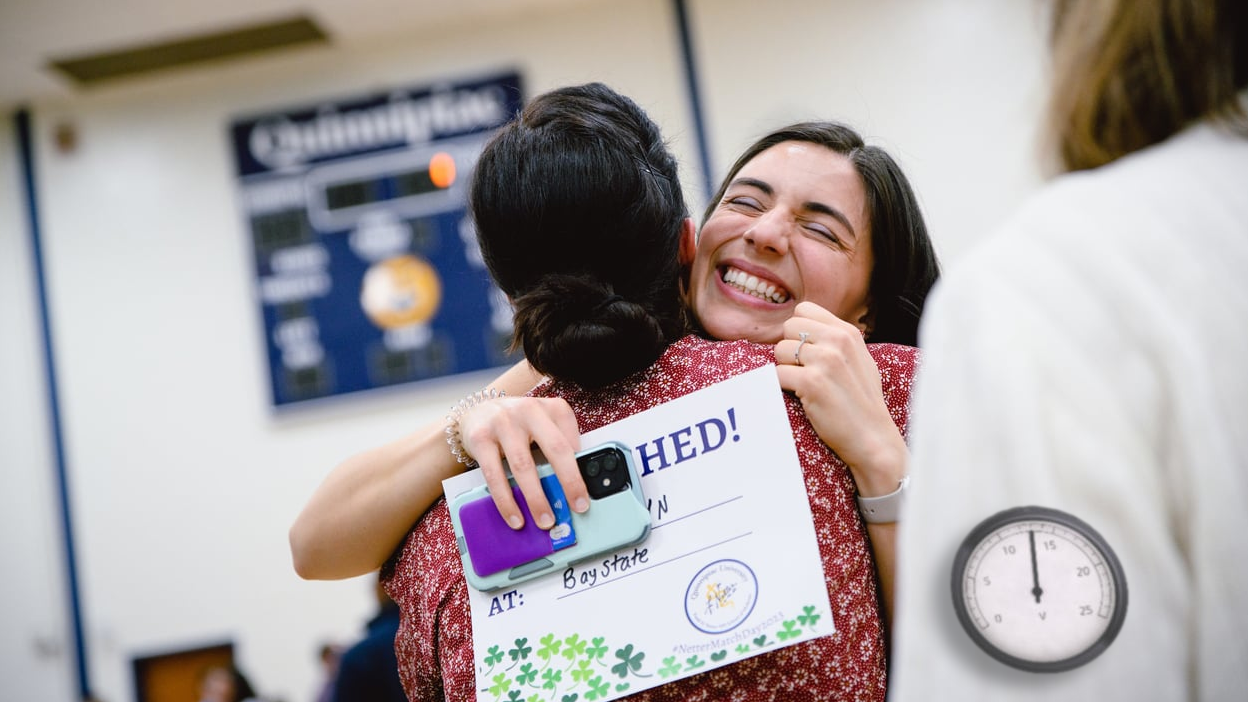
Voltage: 13 V
